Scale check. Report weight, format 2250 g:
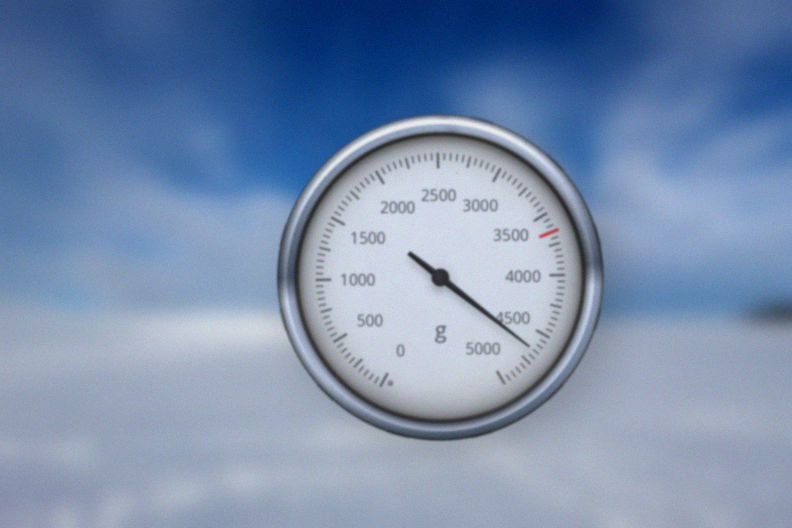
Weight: 4650 g
